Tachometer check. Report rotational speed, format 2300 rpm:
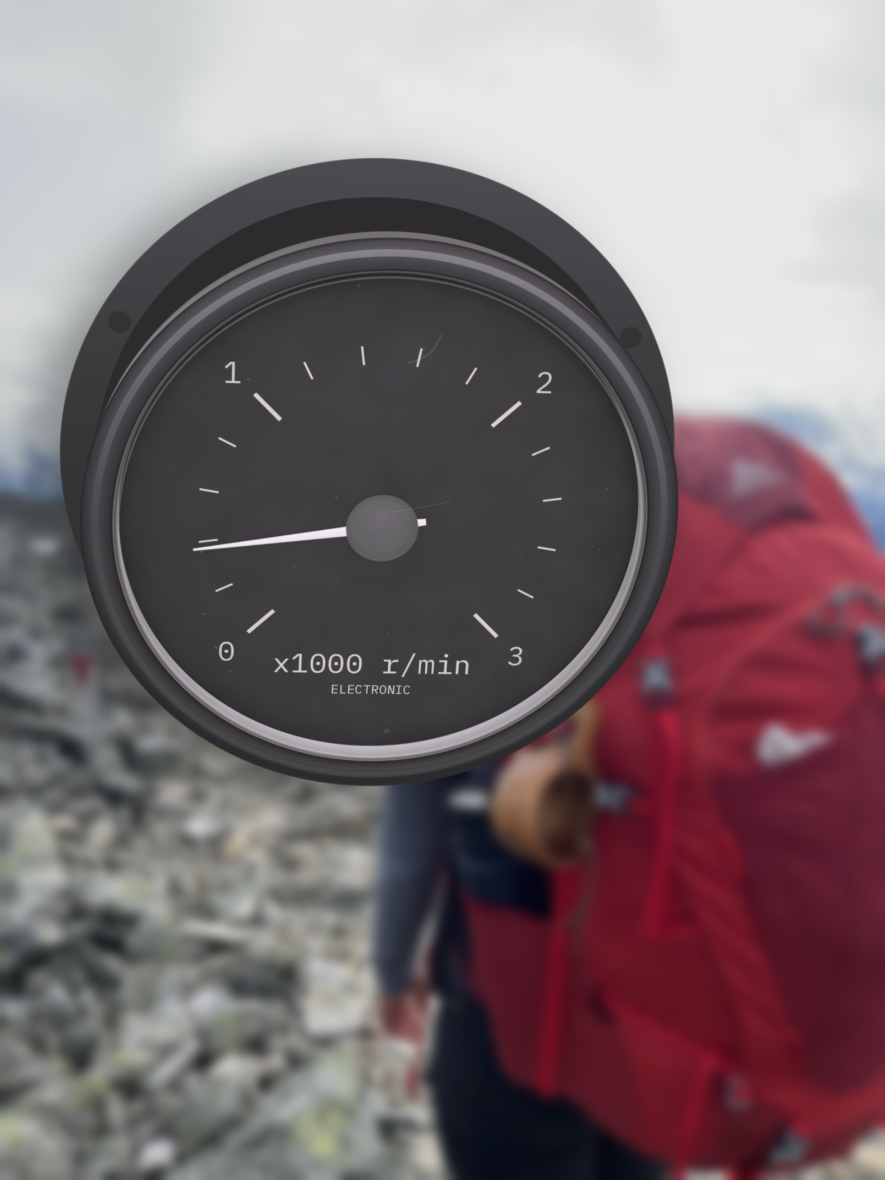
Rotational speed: 400 rpm
